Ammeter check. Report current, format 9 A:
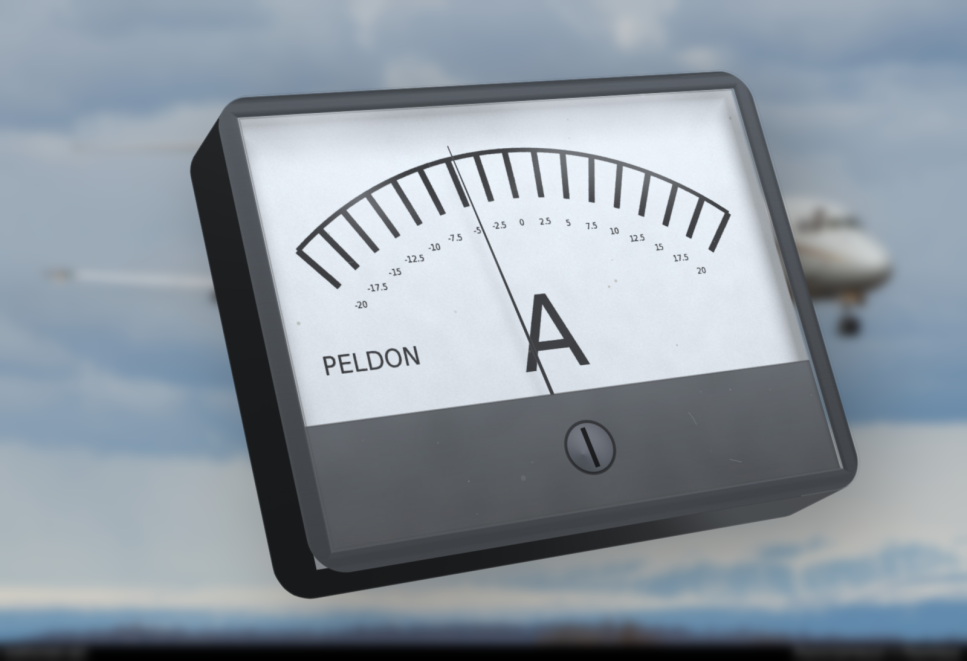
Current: -5 A
